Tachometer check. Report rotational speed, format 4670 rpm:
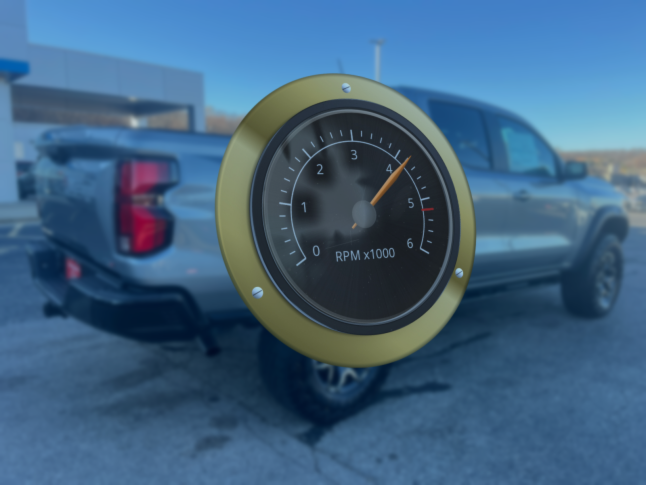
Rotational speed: 4200 rpm
